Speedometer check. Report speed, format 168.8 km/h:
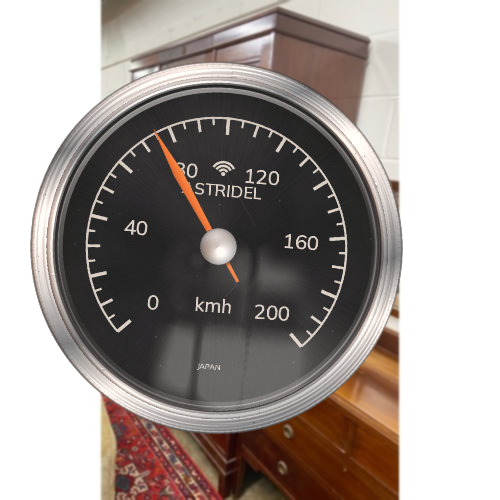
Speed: 75 km/h
